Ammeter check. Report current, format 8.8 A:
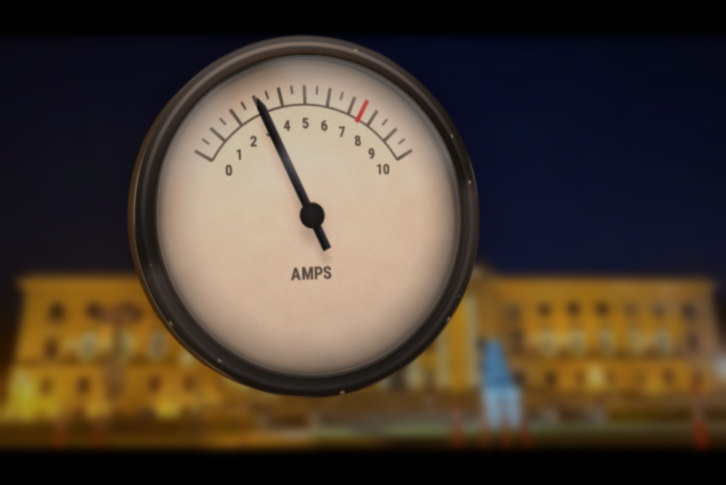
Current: 3 A
